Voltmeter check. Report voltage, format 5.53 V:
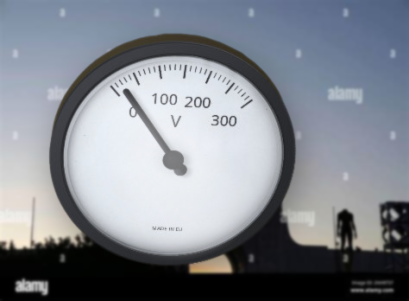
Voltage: 20 V
